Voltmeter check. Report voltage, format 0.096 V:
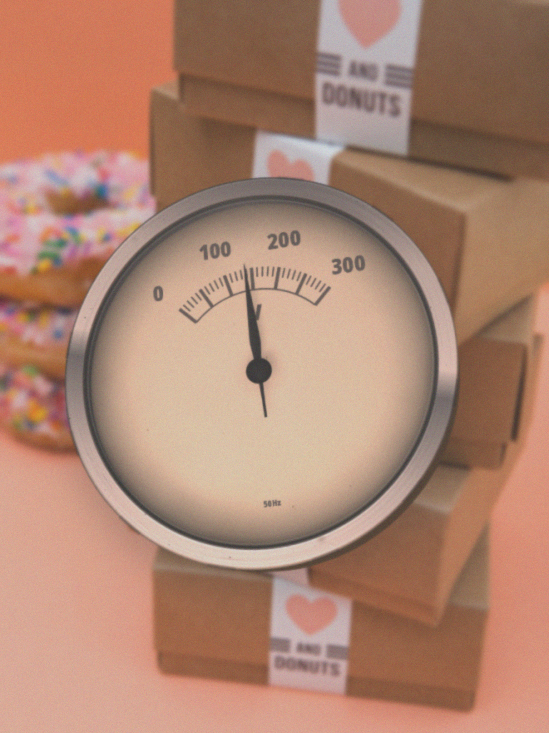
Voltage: 140 V
